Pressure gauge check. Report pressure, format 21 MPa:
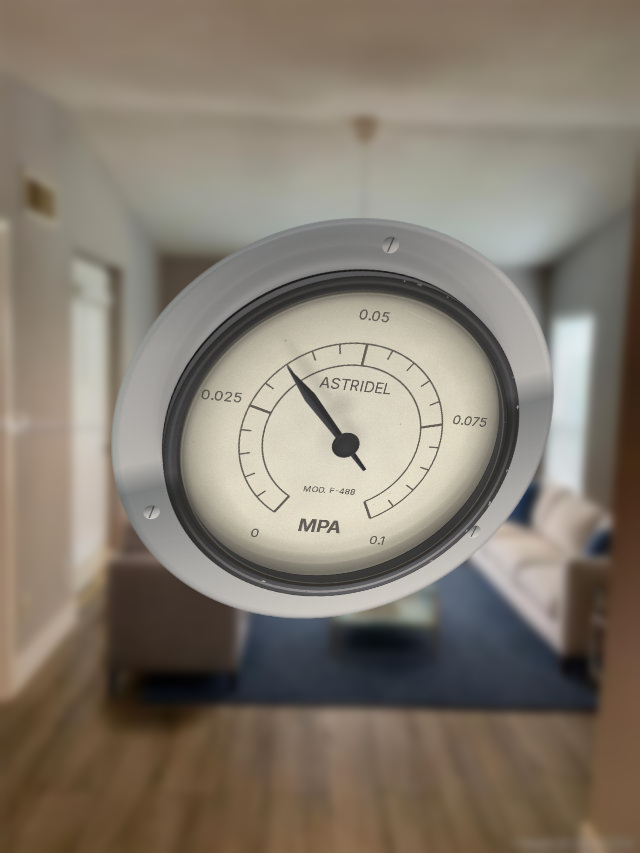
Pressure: 0.035 MPa
